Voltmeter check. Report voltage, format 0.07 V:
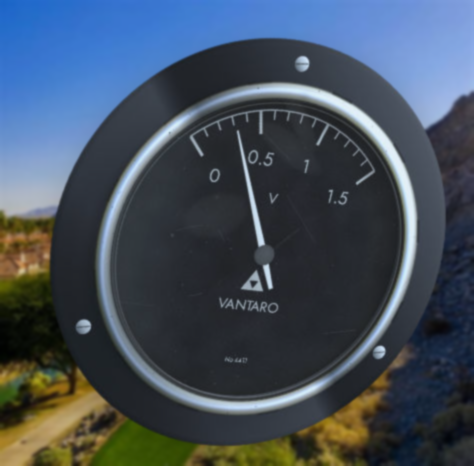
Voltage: 0.3 V
